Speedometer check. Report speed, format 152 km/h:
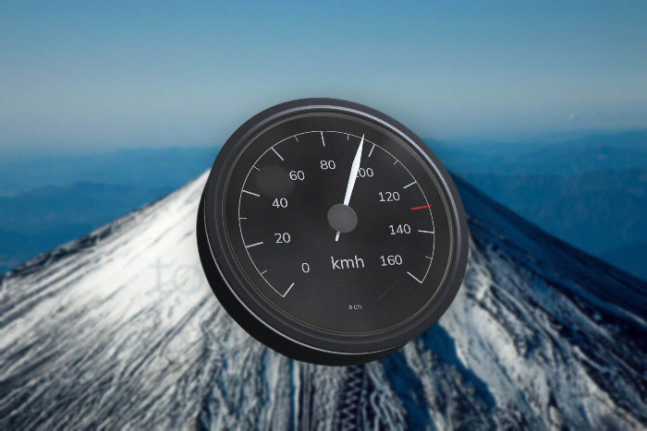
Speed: 95 km/h
